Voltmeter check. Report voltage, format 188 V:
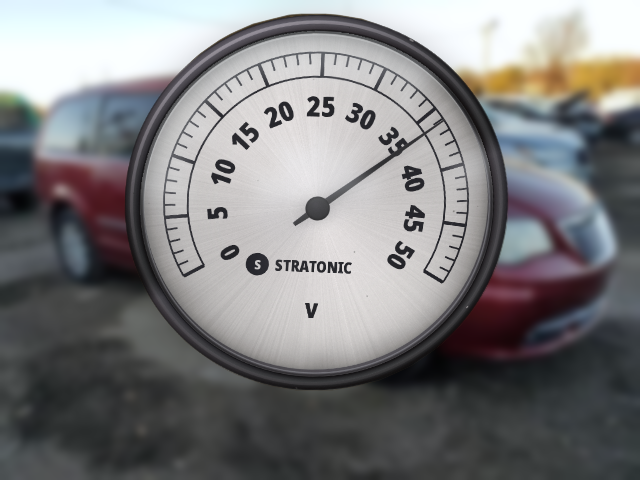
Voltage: 36 V
